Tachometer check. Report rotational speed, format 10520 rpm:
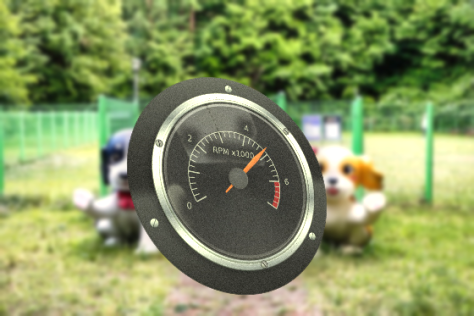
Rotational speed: 4800 rpm
